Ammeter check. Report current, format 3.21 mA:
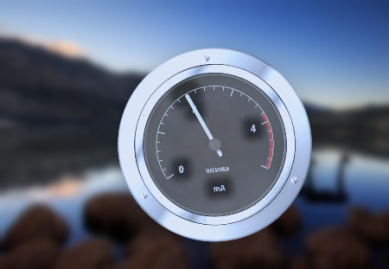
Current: 2 mA
